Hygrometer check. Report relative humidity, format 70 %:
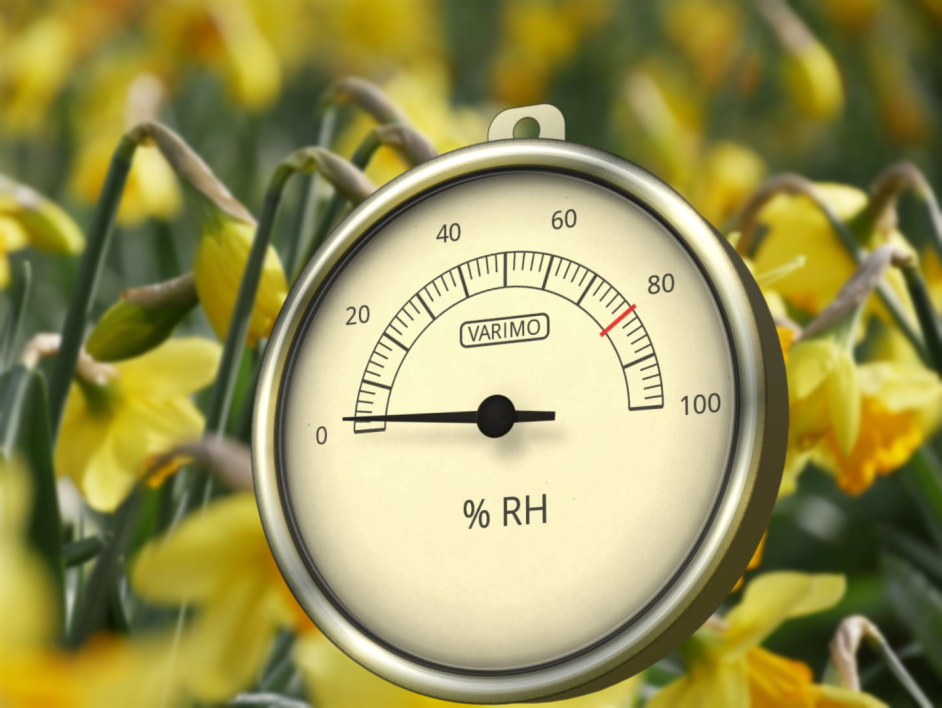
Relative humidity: 2 %
